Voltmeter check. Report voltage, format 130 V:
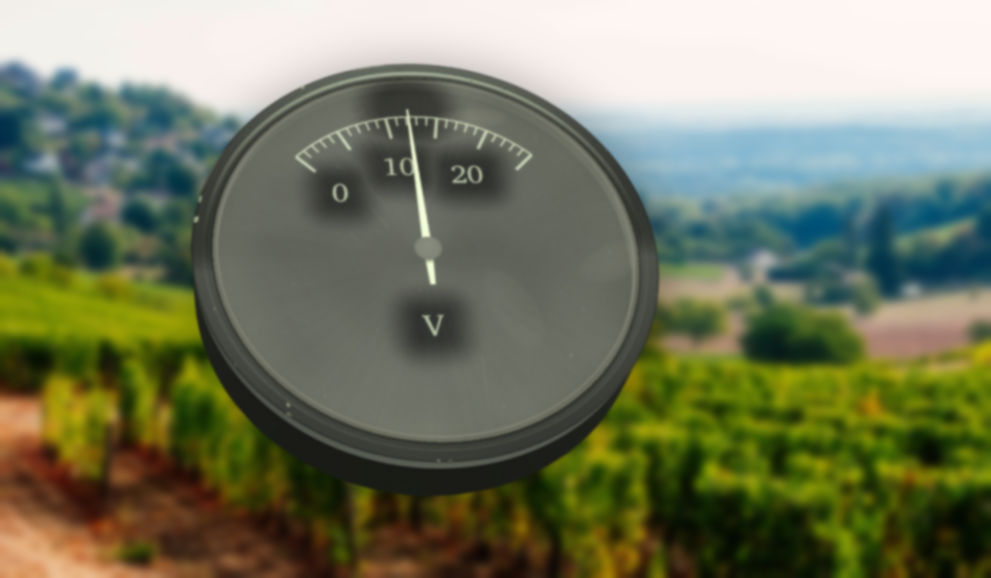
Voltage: 12 V
